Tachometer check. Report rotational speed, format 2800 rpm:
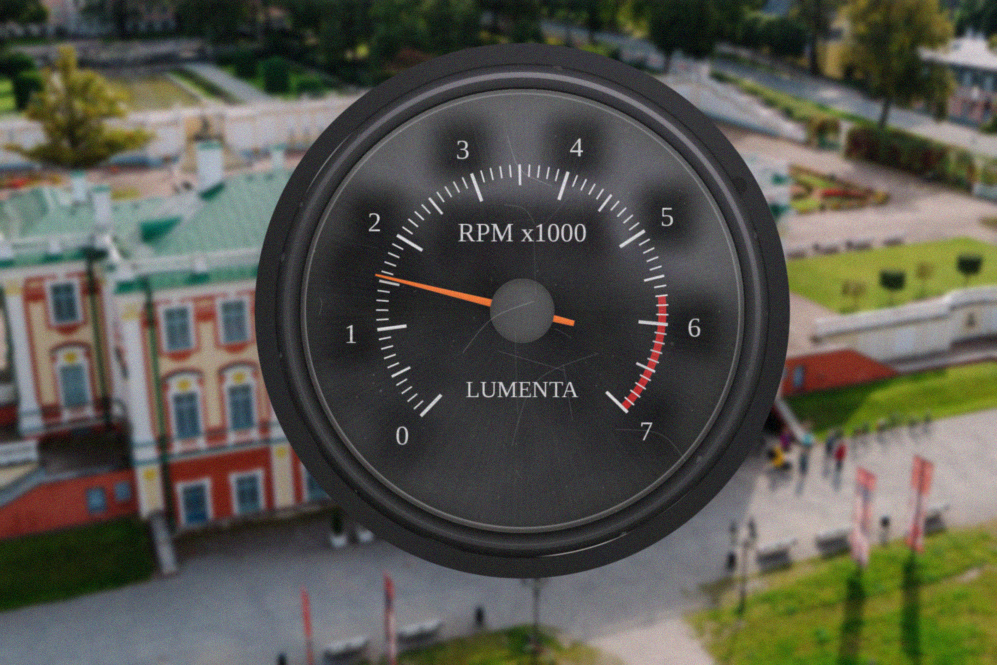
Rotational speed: 1550 rpm
